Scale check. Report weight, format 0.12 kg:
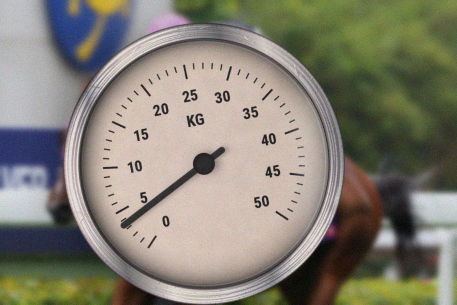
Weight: 3.5 kg
